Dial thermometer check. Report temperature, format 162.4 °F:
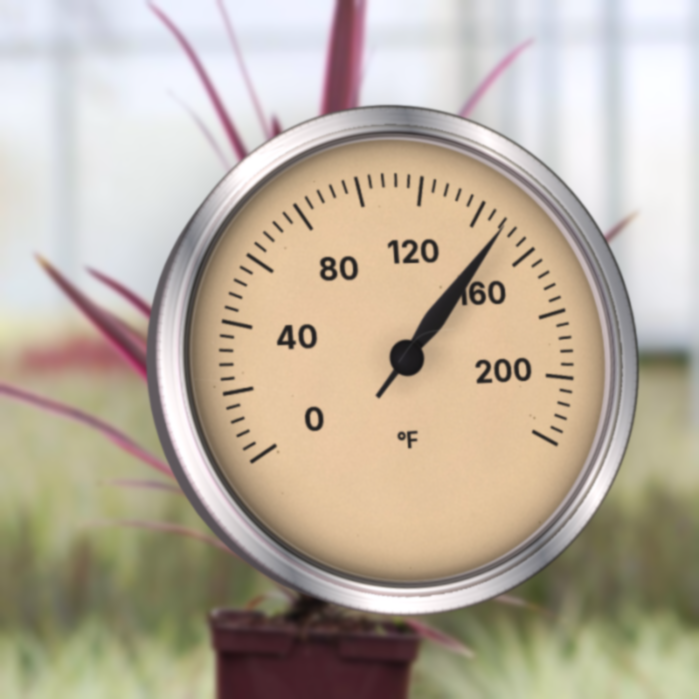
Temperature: 148 °F
